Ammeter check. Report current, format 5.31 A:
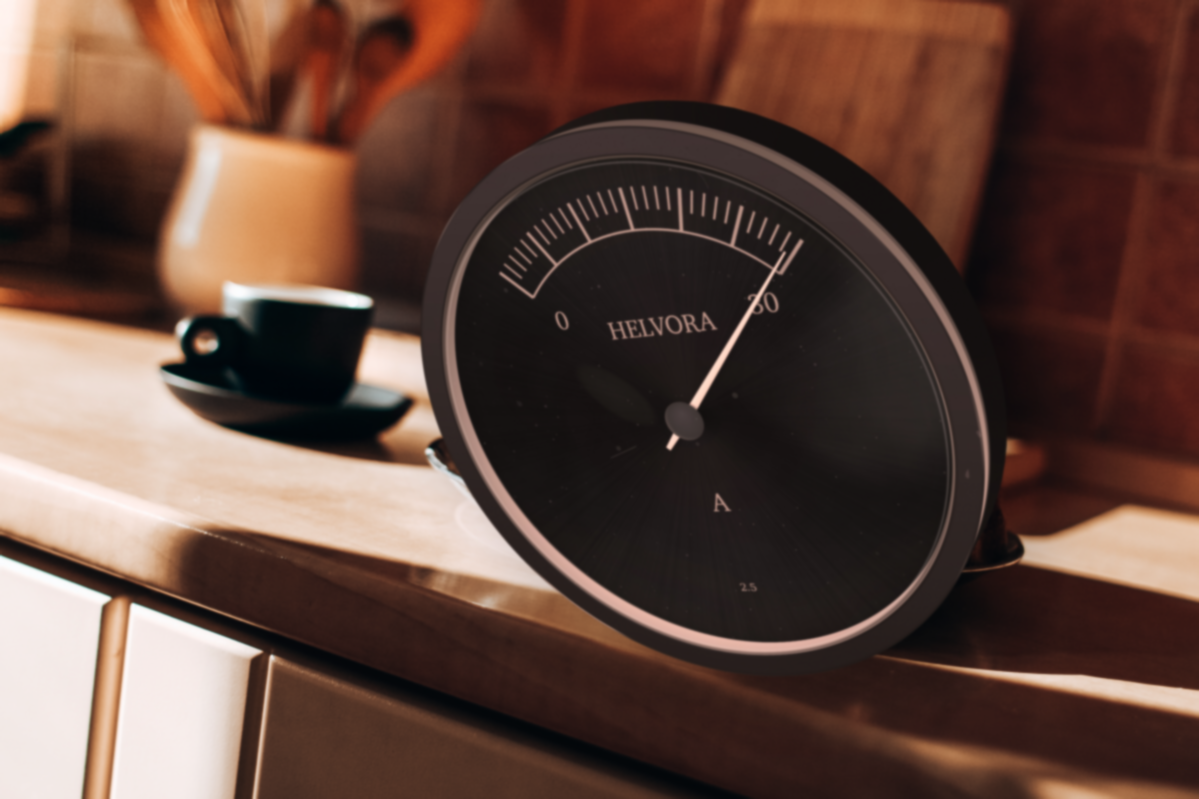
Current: 29.5 A
